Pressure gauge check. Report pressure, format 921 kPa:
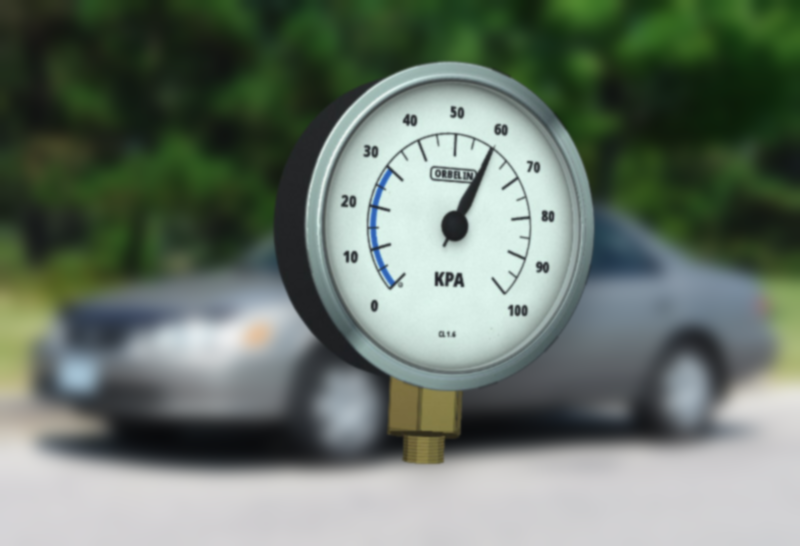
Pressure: 60 kPa
